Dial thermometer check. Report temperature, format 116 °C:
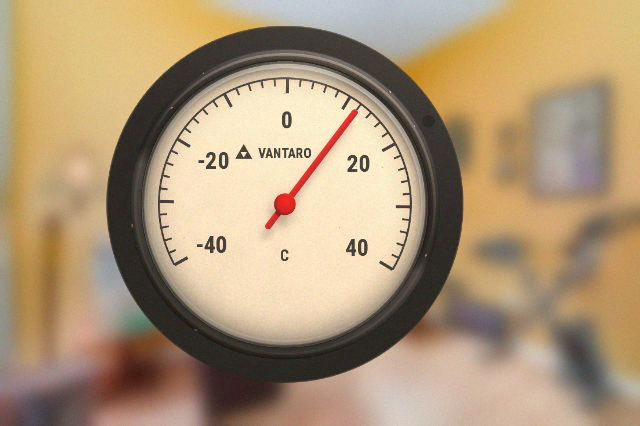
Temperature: 12 °C
